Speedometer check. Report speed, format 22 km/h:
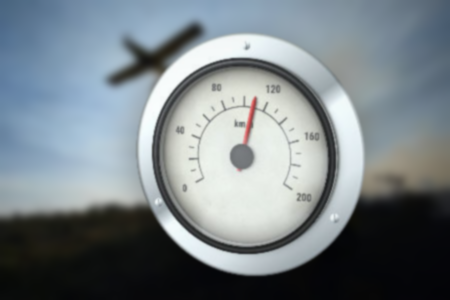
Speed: 110 km/h
